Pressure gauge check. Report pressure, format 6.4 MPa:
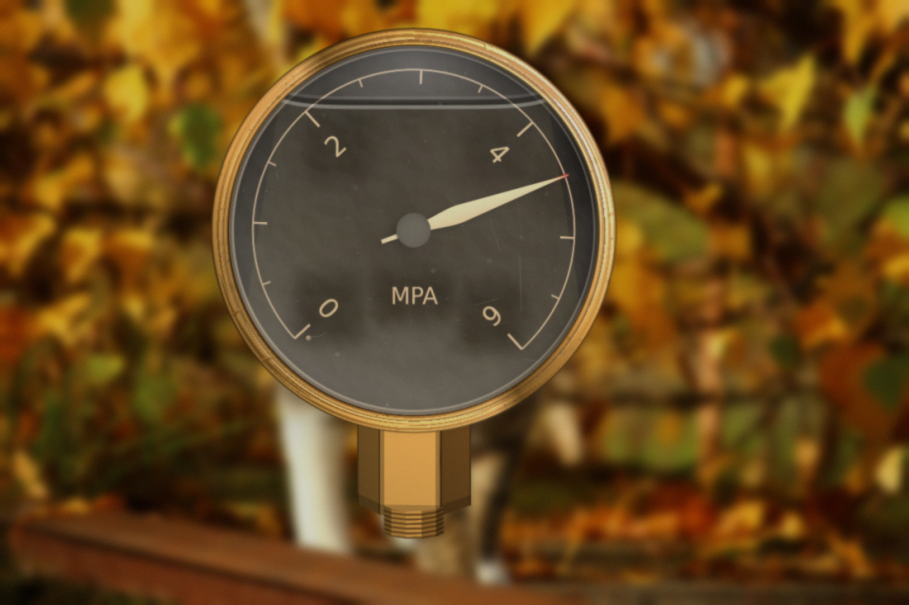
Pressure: 4.5 MPa
